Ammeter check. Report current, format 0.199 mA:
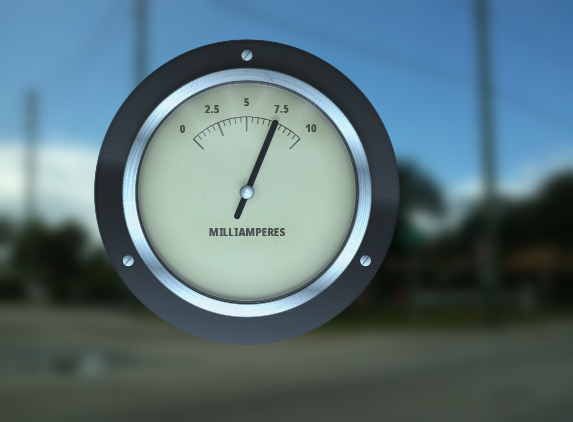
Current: 7.5 mA
